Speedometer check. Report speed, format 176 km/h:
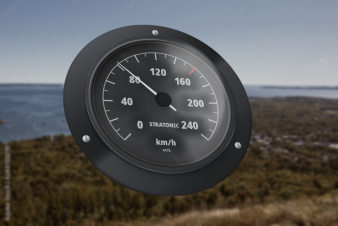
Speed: 80 km/h
